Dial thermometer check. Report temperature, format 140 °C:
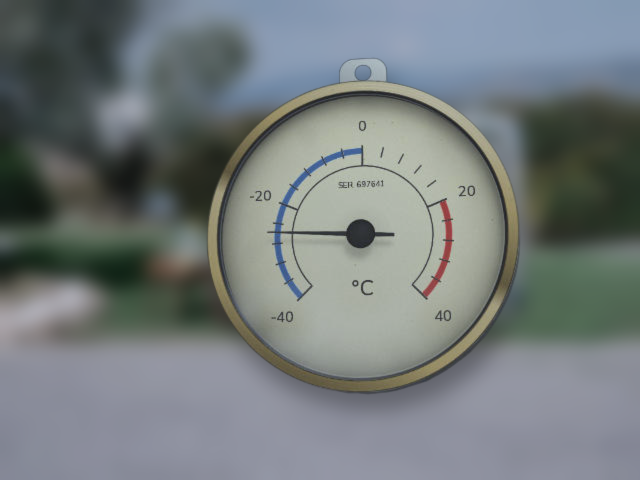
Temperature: -26 °C
